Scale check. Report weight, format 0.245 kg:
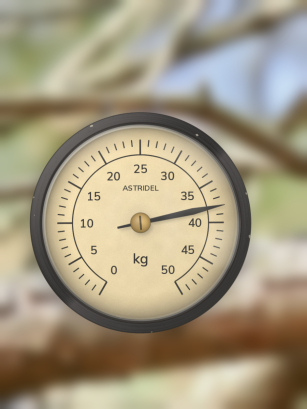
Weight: 38 kg
